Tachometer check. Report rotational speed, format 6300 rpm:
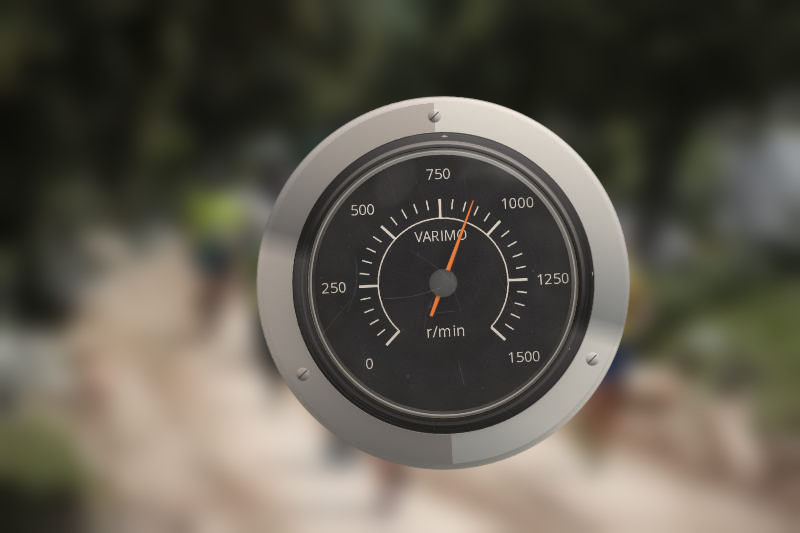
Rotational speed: 875 rpm
